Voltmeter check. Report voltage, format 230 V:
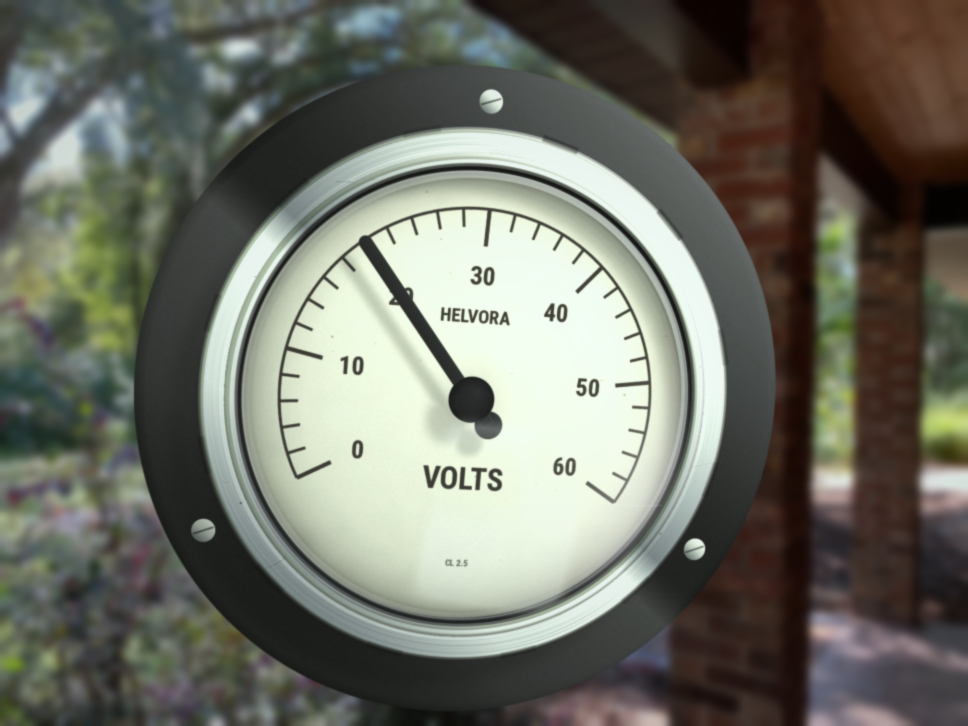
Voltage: 20 V
